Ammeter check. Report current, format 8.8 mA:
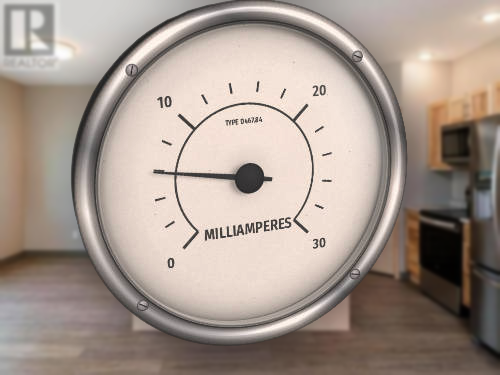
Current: 6 mA
